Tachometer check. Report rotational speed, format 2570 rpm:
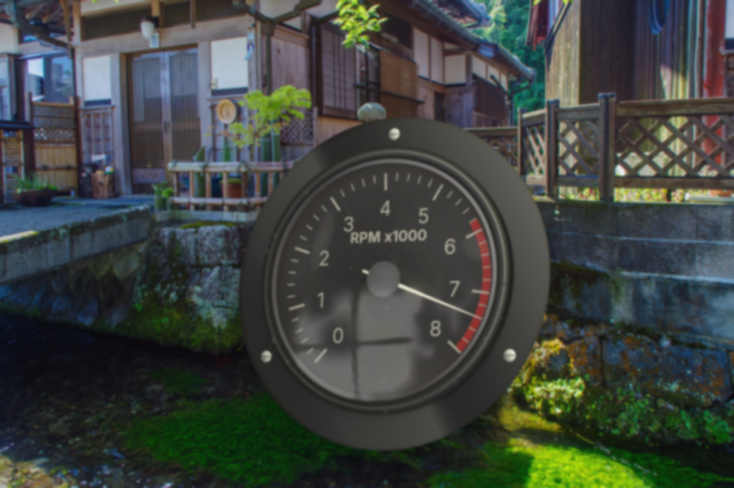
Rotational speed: 7400 rpm
